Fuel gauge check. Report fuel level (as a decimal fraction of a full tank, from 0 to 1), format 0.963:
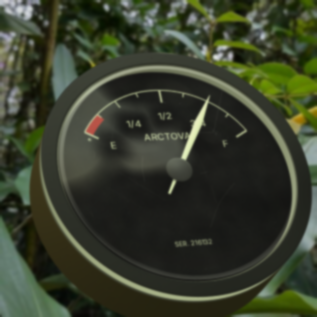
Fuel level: 0.75
